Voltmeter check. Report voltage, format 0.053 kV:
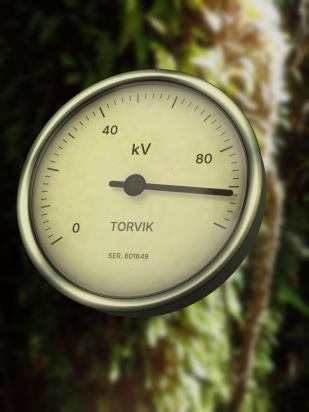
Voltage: 92 kV
